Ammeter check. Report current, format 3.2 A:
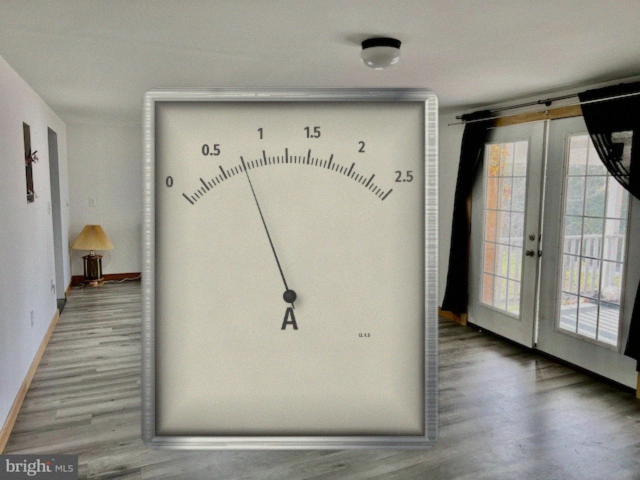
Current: 0.75 A
